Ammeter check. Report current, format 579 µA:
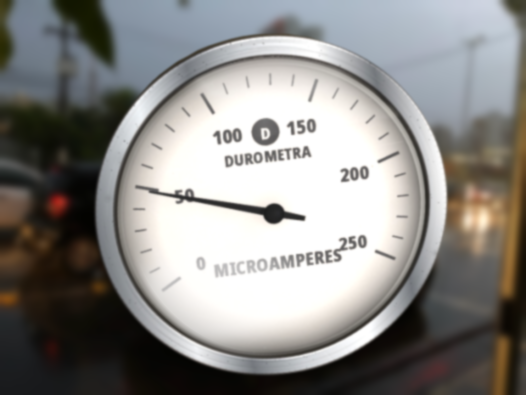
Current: 50 µA
